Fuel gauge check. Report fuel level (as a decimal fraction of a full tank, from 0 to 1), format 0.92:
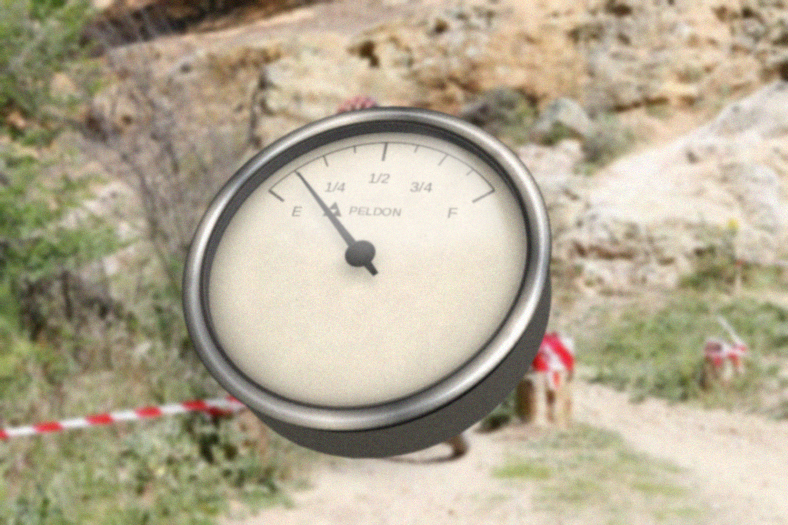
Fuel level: 0.125
